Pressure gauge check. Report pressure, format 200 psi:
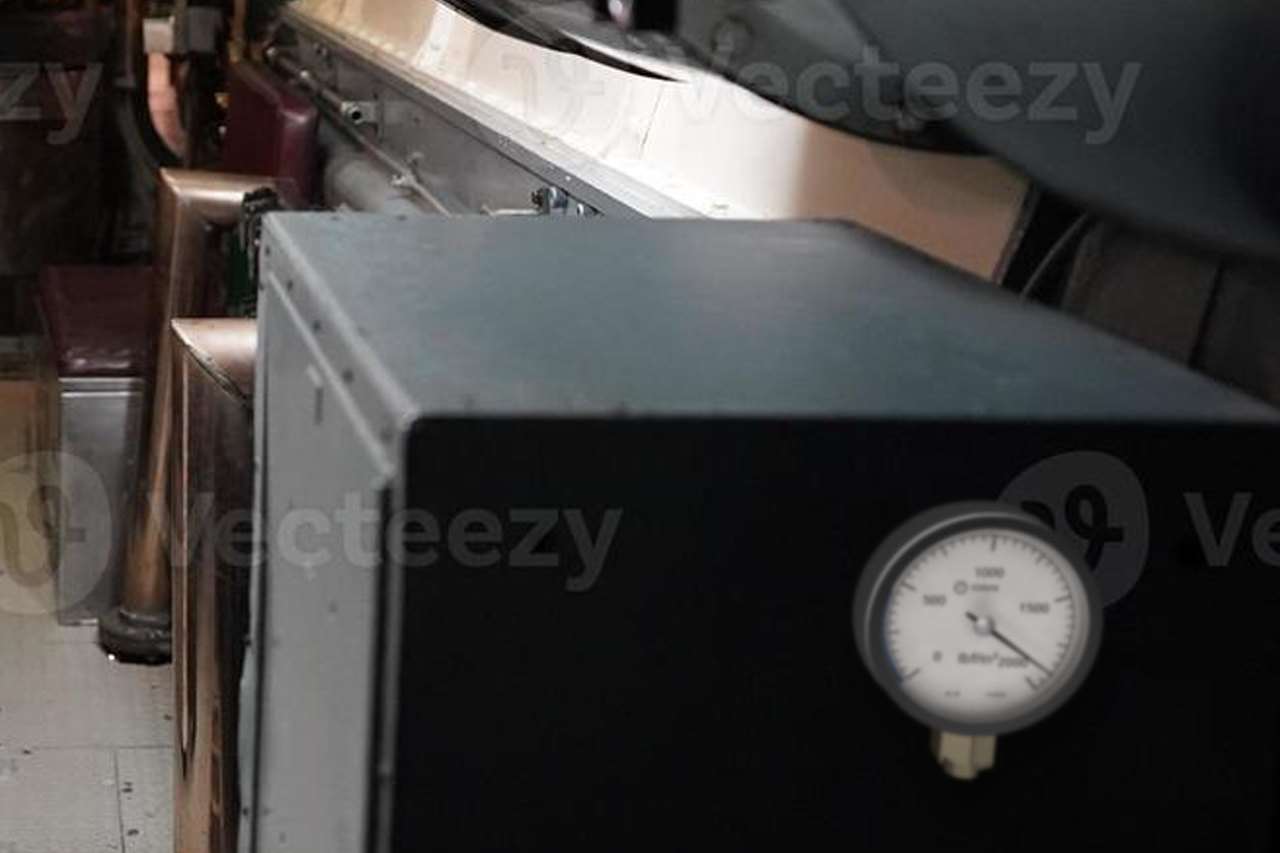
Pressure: 1900 psi
